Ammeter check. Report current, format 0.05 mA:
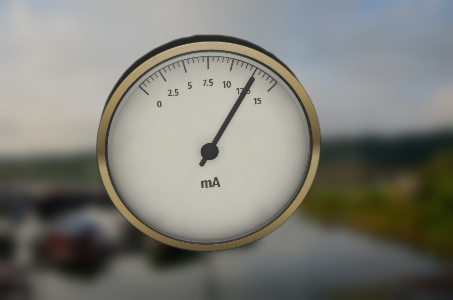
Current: 12.5 mA
